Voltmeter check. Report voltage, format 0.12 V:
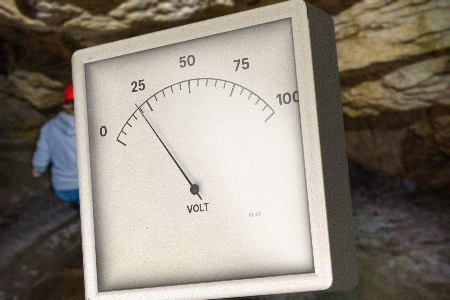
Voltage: 20 V
